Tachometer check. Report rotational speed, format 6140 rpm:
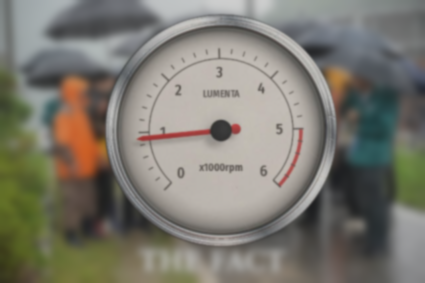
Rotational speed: 900 rpm
